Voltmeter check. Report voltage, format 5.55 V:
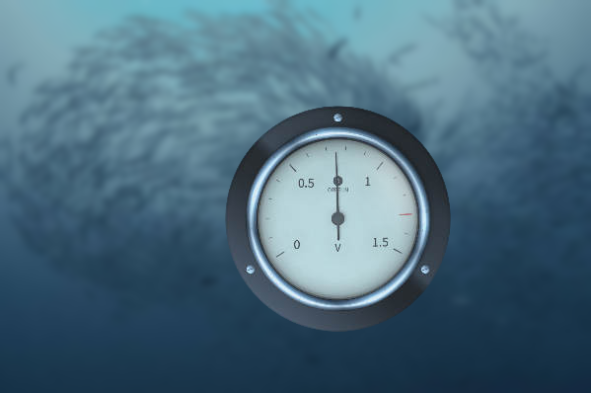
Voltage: 0.75 V
